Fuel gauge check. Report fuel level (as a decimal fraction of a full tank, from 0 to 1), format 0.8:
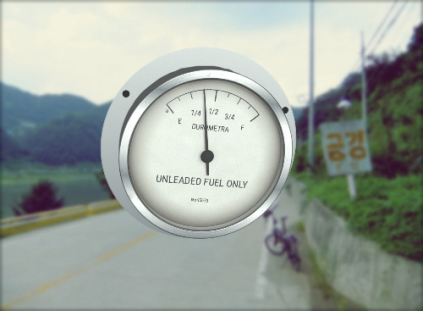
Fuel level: 0.375
